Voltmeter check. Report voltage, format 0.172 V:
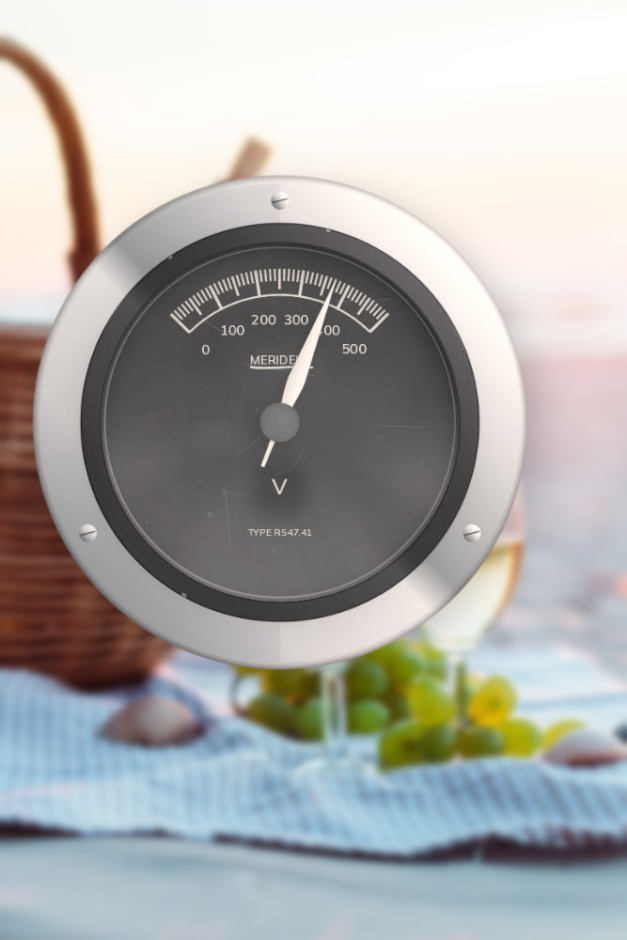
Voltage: 370 V
